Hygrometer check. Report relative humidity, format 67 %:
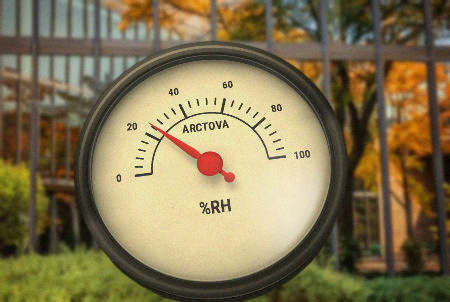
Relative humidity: 24 %
